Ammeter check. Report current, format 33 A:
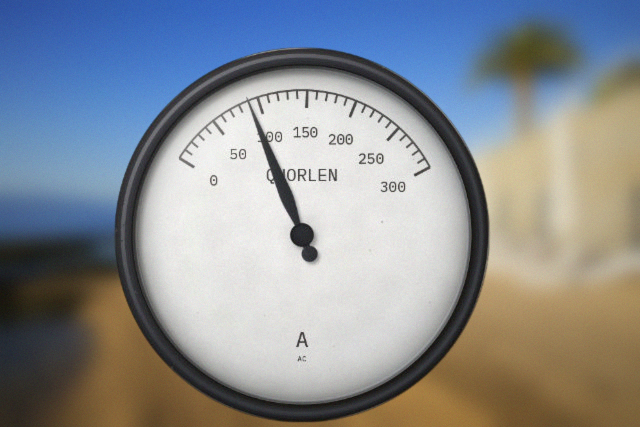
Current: 90 A
